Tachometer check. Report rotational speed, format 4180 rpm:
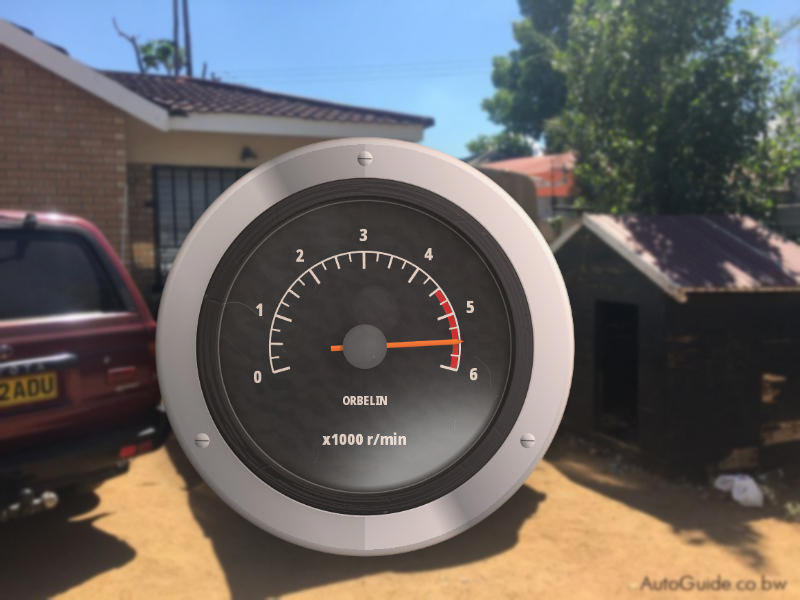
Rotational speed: 5500 rpm
